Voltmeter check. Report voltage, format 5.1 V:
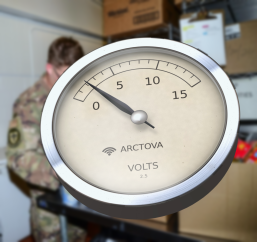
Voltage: 2 V
